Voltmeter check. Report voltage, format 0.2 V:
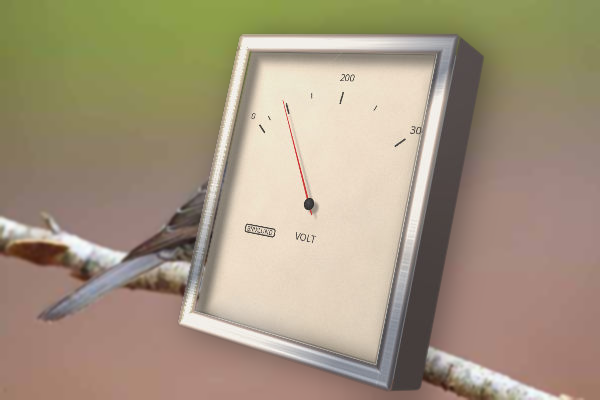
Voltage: 100 V
